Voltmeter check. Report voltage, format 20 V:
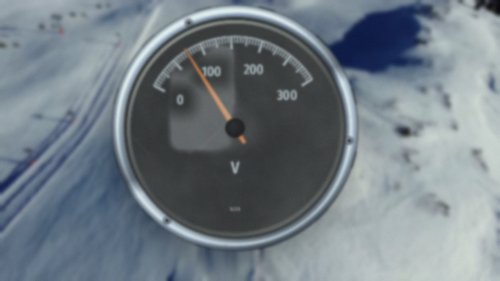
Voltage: 75 V
